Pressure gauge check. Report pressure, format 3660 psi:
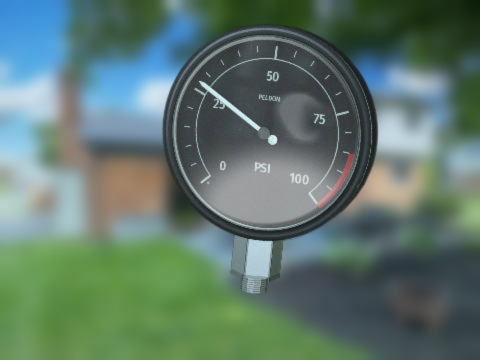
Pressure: 27.5 psi
